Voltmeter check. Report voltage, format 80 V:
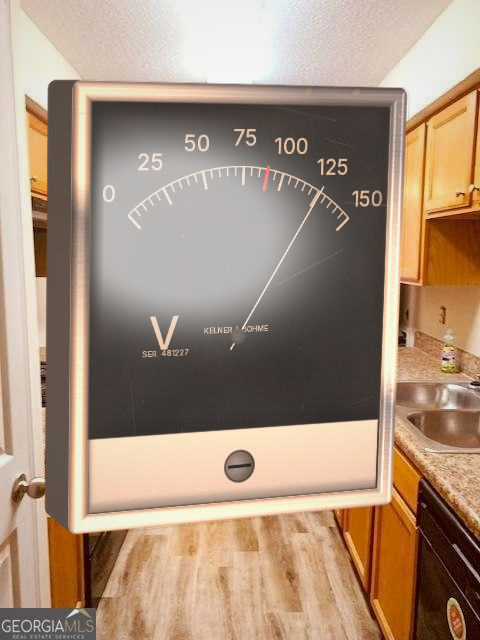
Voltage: 125 V
